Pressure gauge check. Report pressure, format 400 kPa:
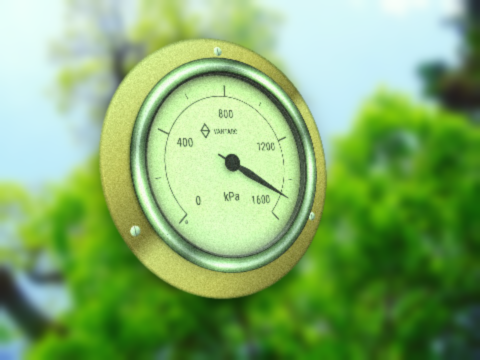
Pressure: 1500 kPa
